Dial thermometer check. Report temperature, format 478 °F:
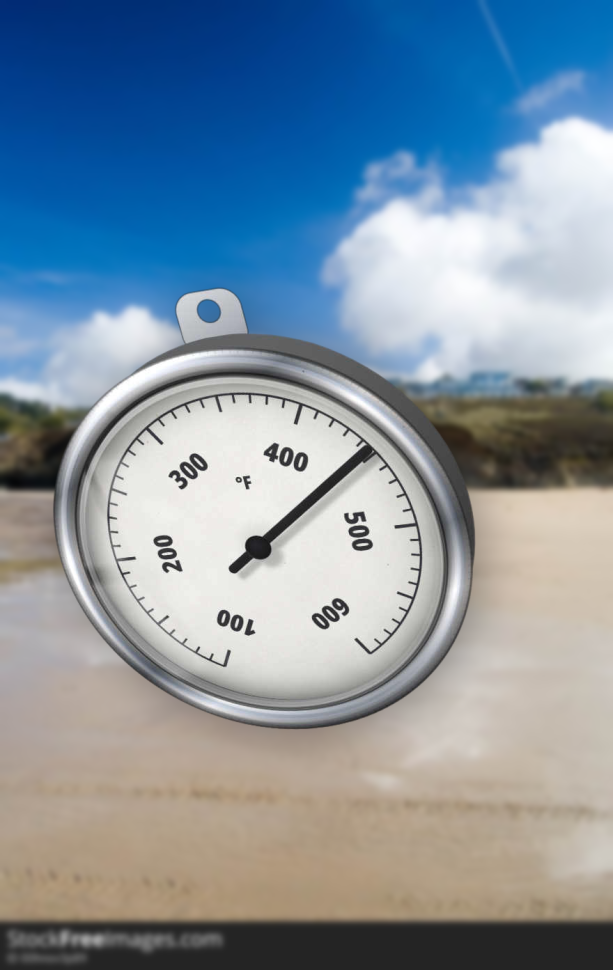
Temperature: 445 °F
